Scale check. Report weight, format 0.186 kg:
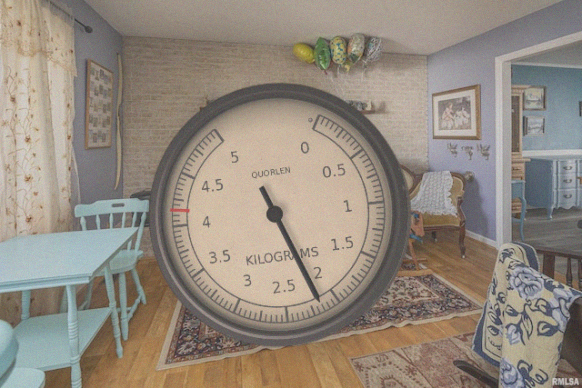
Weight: 2.15 kg
